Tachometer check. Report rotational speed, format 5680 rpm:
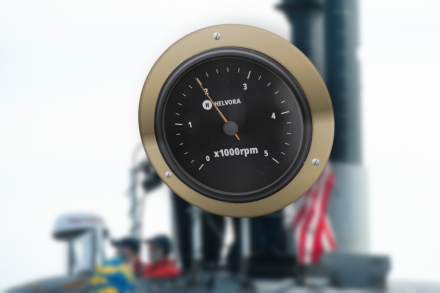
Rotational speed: 2000 rpm
